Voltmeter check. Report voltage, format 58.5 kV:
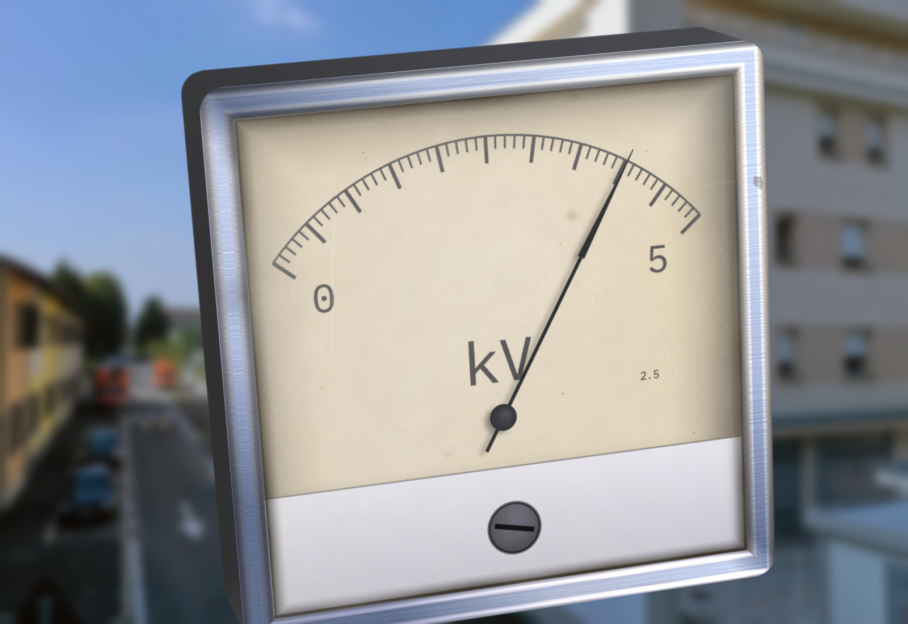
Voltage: 4 kV
